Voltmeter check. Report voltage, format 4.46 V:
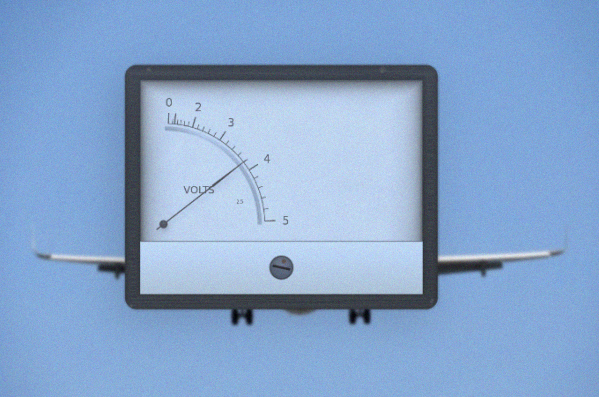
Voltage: 3.8 V
